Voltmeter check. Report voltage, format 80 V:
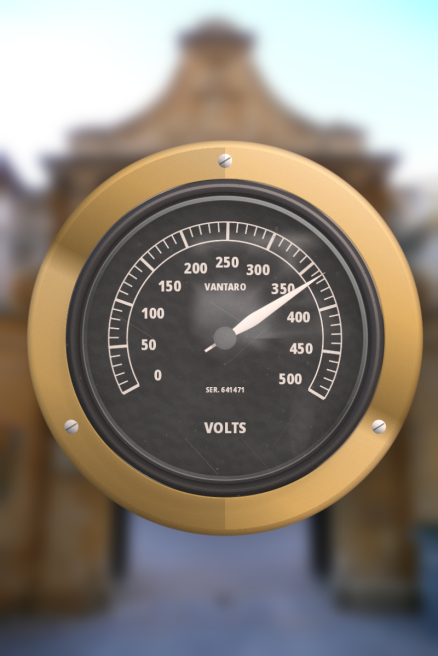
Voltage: 365 V
